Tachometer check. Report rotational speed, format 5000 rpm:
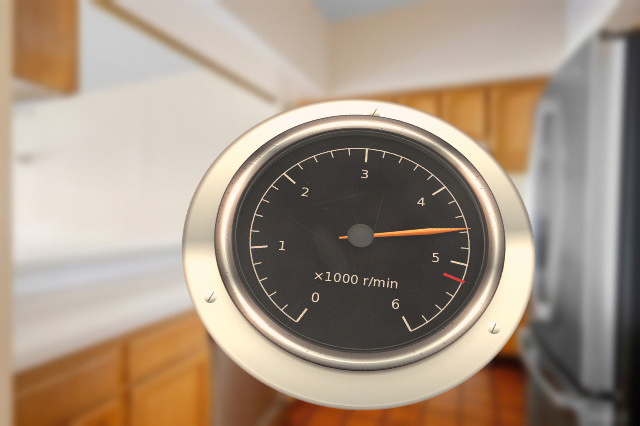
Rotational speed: 4600 rpm
